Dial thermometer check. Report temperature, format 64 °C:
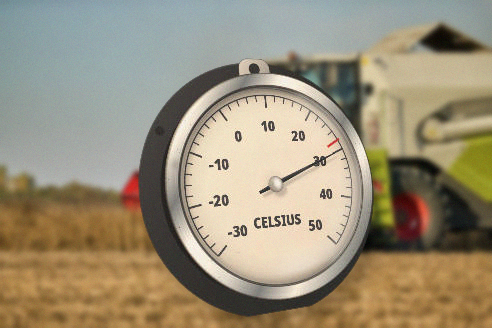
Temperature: 30 °C
